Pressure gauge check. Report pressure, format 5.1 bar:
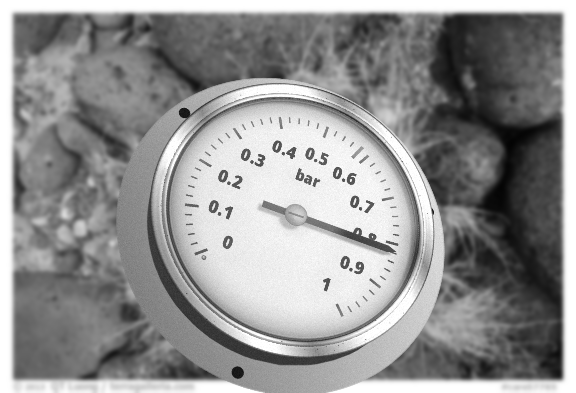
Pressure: 0.82 bar
